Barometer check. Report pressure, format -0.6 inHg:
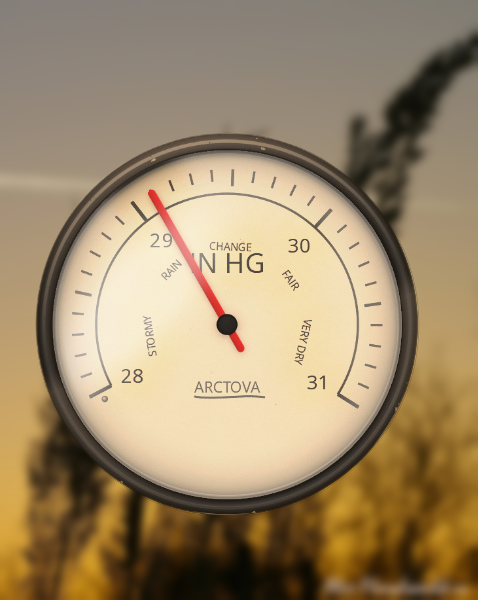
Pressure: 29.1 inHg
